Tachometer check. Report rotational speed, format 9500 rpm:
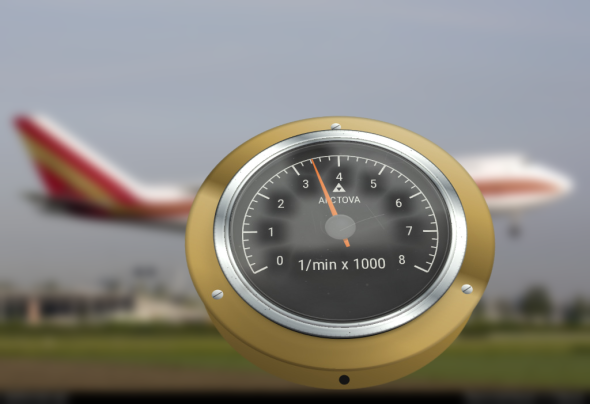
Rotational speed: 3400 rpm
